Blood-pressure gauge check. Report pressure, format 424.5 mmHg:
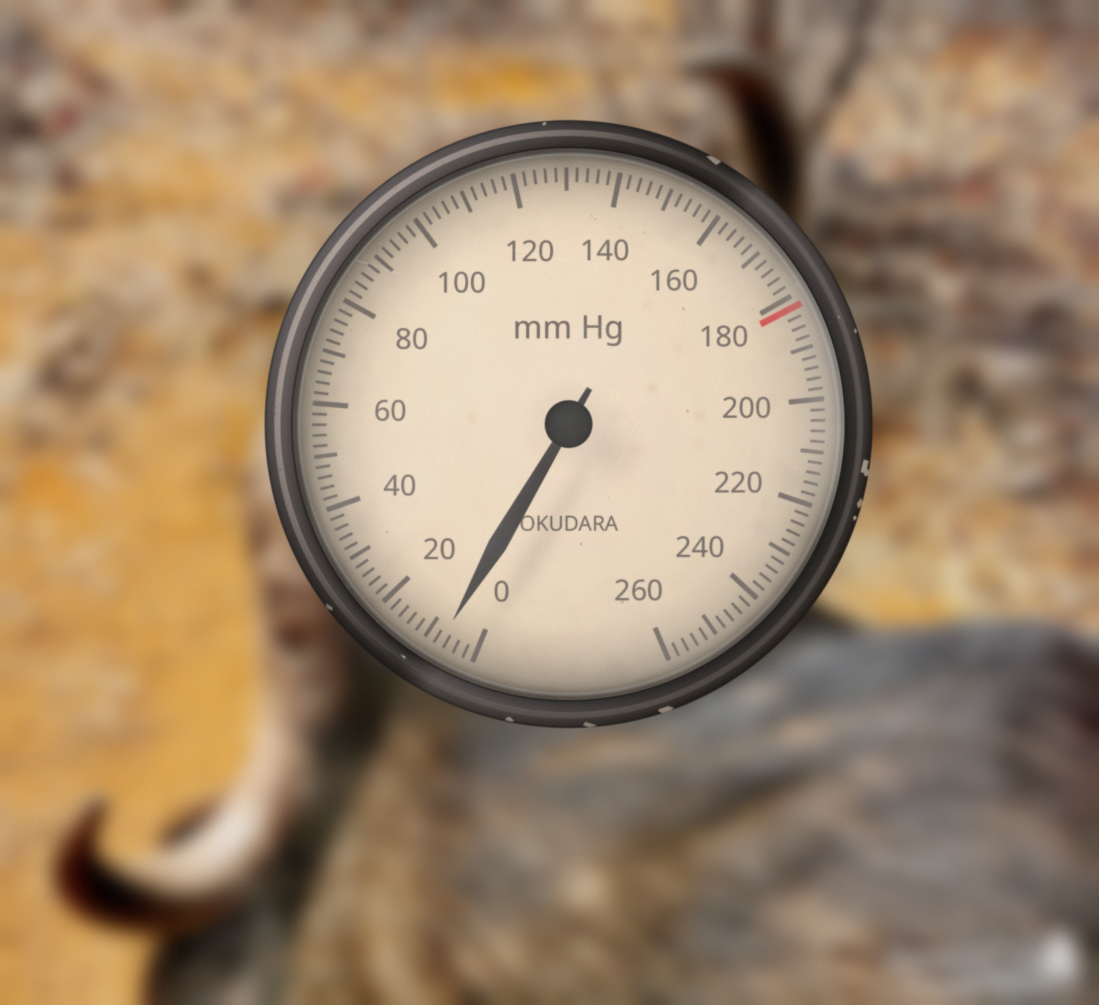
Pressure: 7 mmHg
